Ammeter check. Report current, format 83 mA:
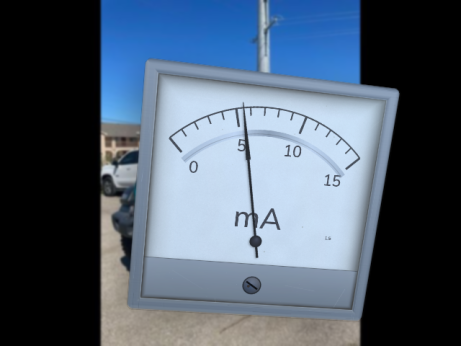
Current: 5.5 mA
